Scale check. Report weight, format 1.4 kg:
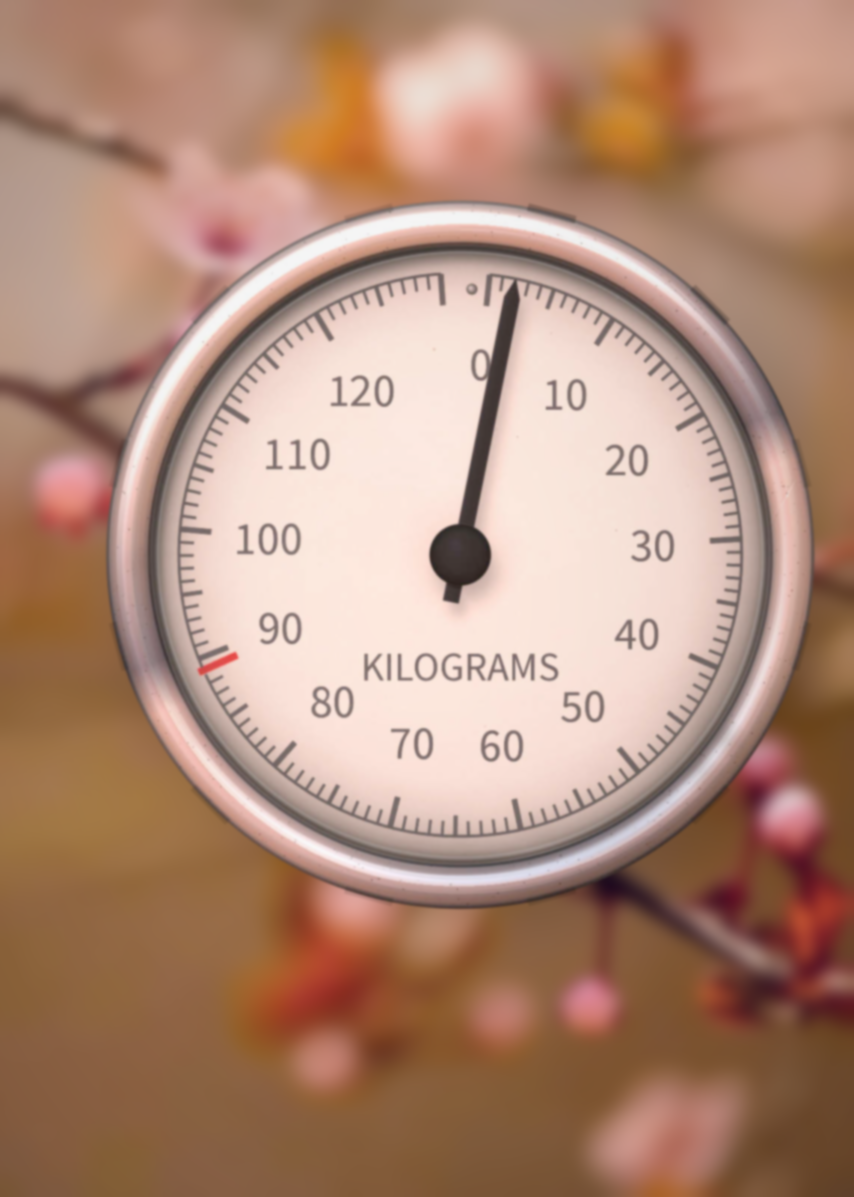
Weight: 2 kg
